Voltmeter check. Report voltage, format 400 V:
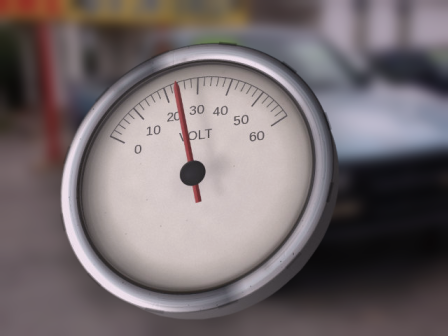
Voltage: 24 V
